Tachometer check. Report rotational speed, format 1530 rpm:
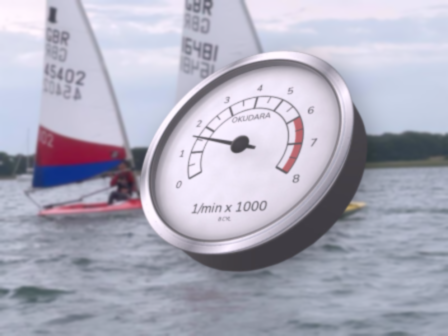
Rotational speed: 1500 rpm
